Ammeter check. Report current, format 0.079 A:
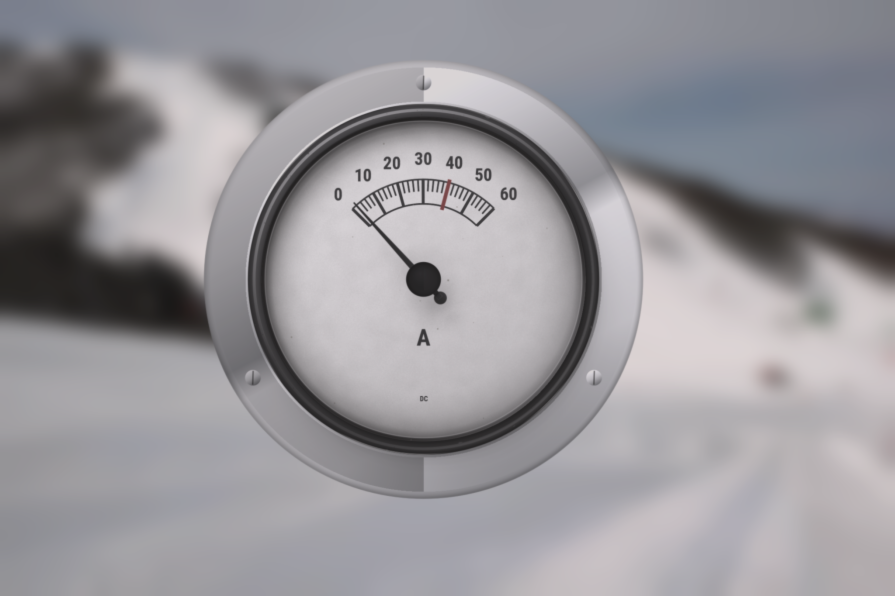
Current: 2 A
